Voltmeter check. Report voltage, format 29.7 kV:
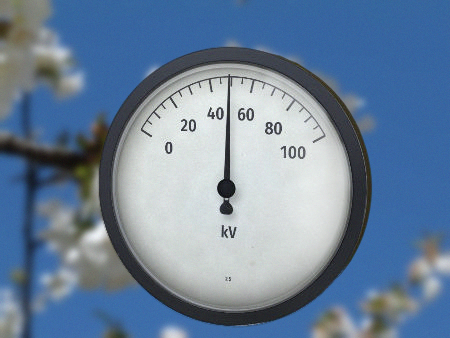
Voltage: 50 kV
